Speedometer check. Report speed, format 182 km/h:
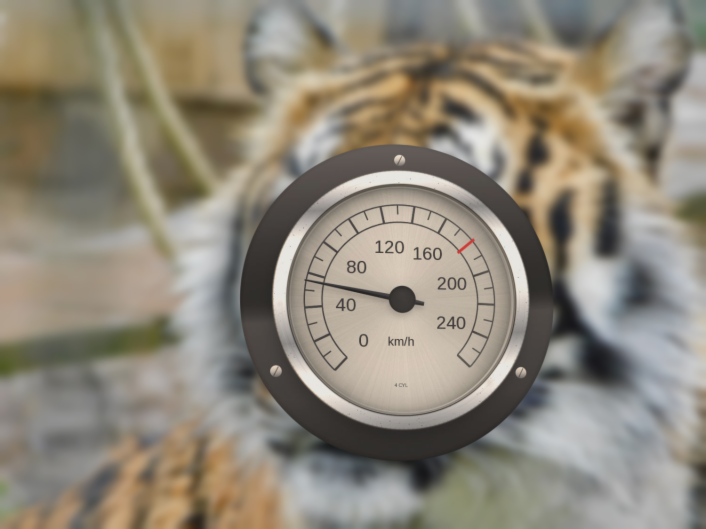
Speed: 55 km/h
